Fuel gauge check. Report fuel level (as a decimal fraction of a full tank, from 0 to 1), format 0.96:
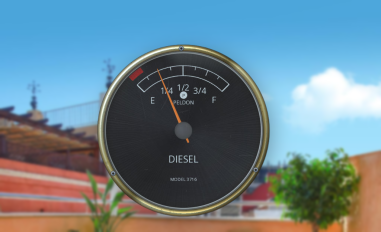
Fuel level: 0.25
